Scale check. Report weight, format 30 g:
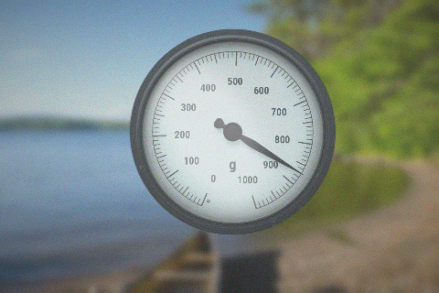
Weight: 870 g
